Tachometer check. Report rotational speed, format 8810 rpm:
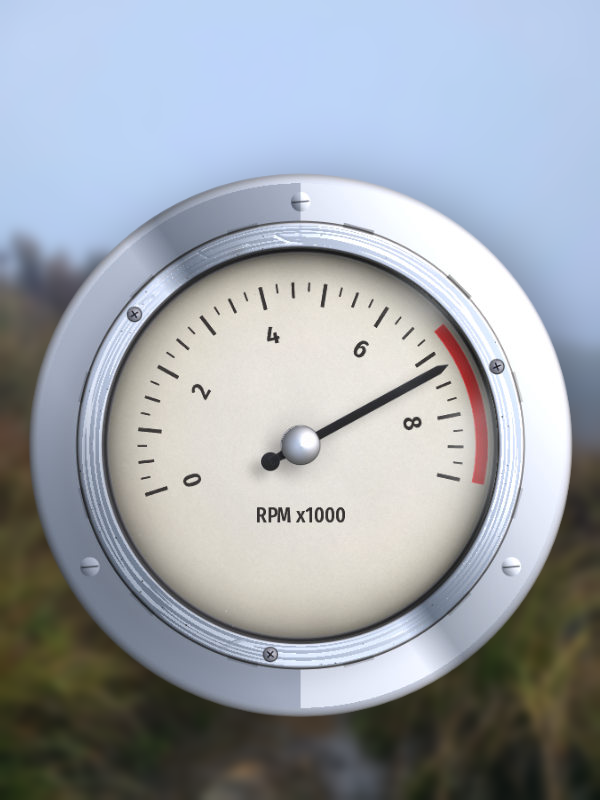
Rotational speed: 7250 rpm
